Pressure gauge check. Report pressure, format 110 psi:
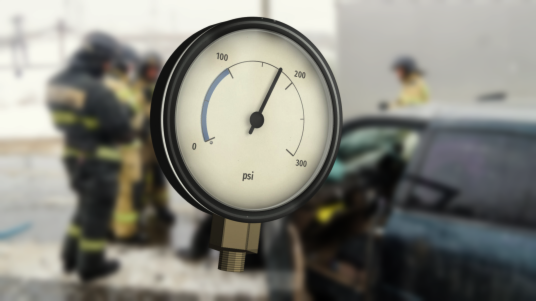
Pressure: 175 psi
